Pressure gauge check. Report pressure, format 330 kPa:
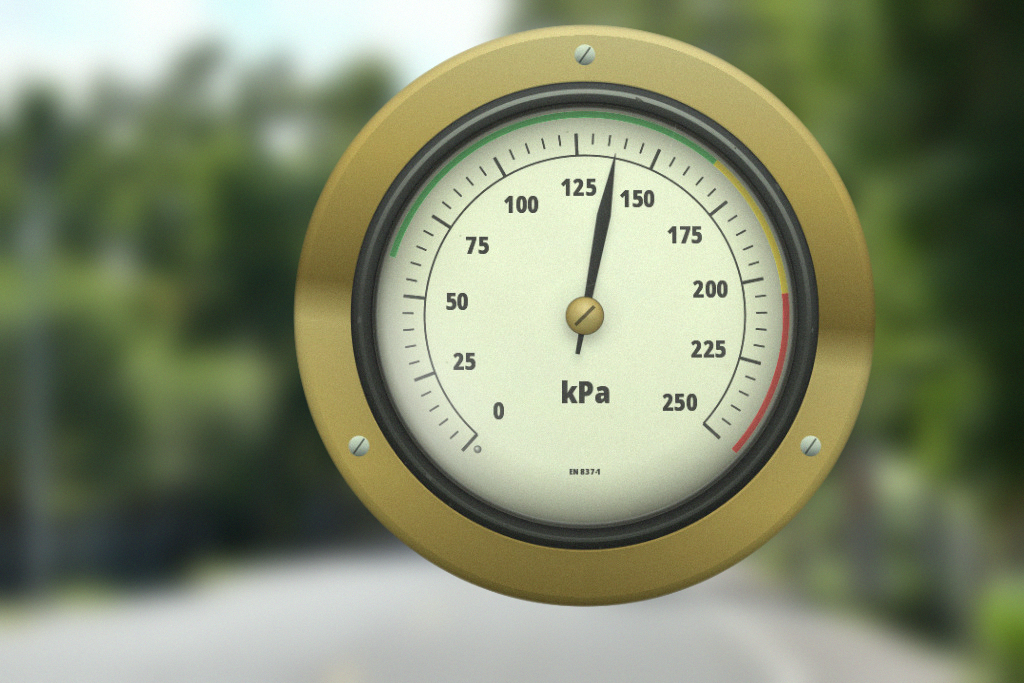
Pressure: 137.5 kPa
